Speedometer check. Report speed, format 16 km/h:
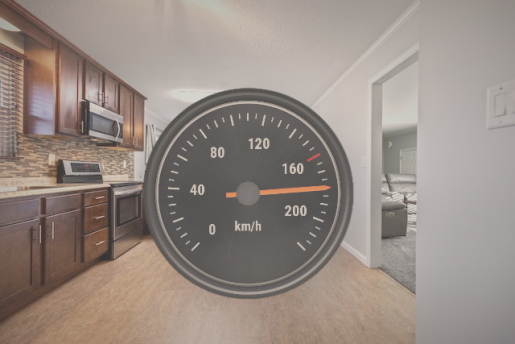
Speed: 180 km/h
